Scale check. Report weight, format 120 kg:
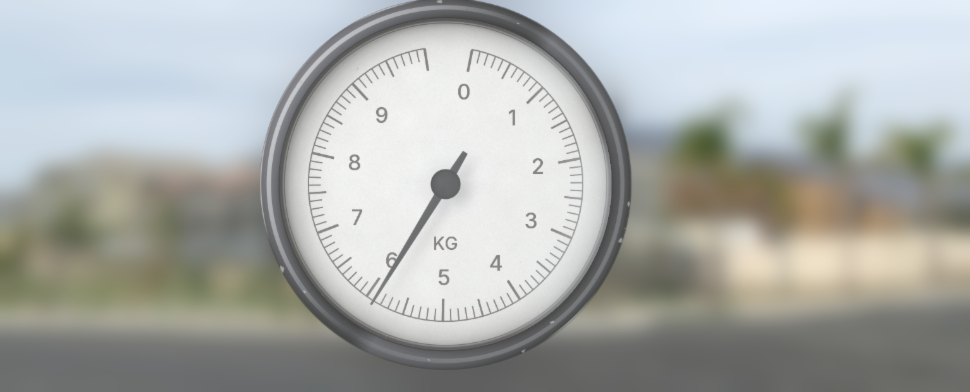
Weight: 5.9 kg
